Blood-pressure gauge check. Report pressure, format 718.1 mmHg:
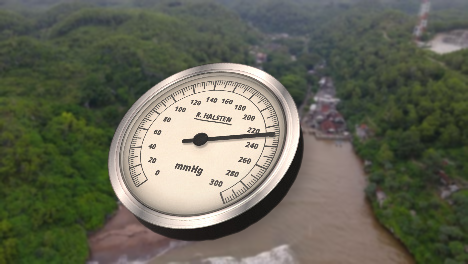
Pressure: 230 mmHg
